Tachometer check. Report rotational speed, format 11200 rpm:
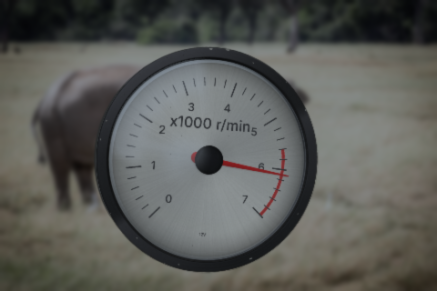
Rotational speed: 6100 rpm
